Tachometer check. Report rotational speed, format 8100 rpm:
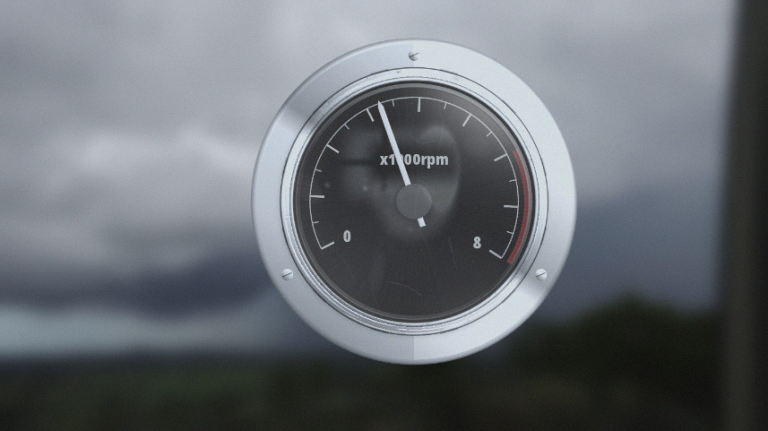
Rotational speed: 3250 rpm
